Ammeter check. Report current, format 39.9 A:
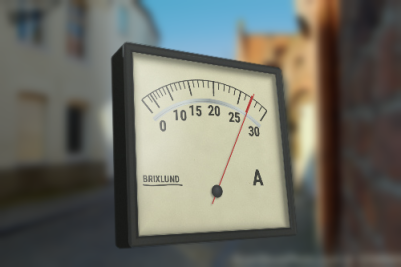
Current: 27 A
